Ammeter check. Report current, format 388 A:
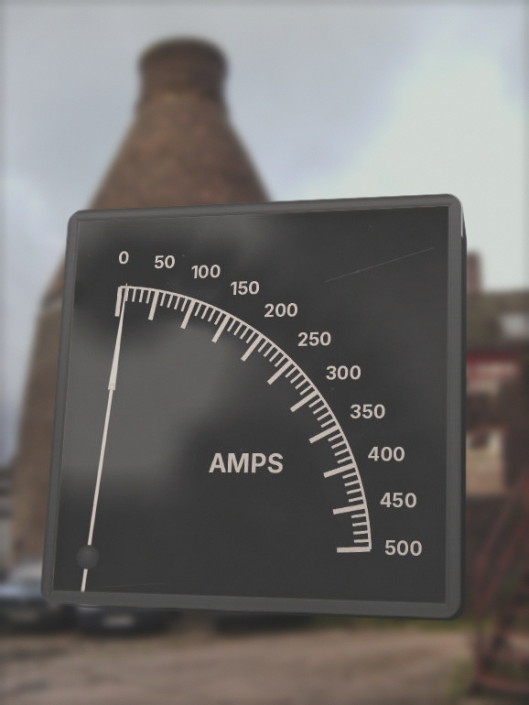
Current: 10 A
